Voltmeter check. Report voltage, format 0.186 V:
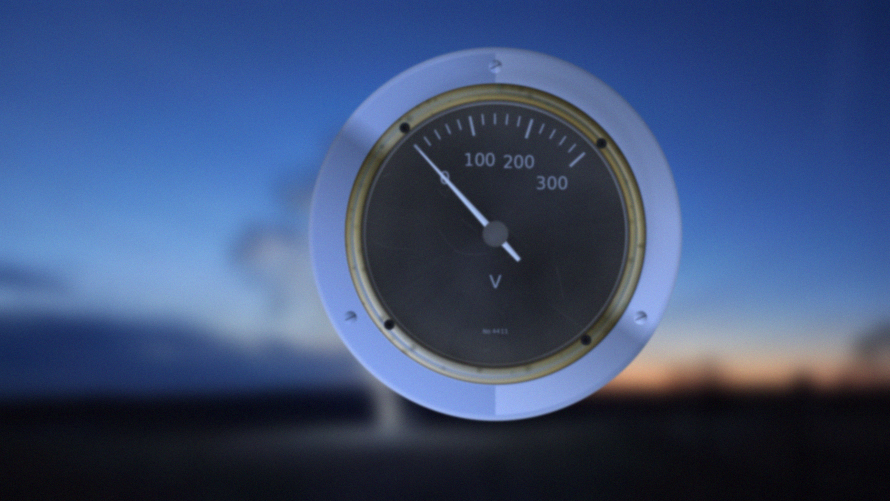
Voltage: 0 V
